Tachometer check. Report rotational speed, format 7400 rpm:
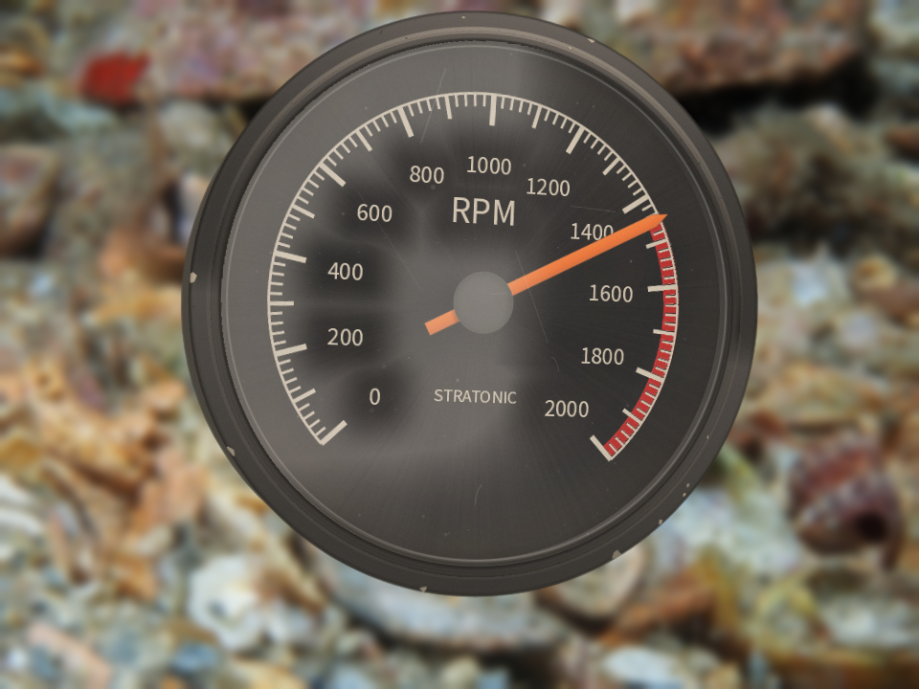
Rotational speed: 1450 rpm
